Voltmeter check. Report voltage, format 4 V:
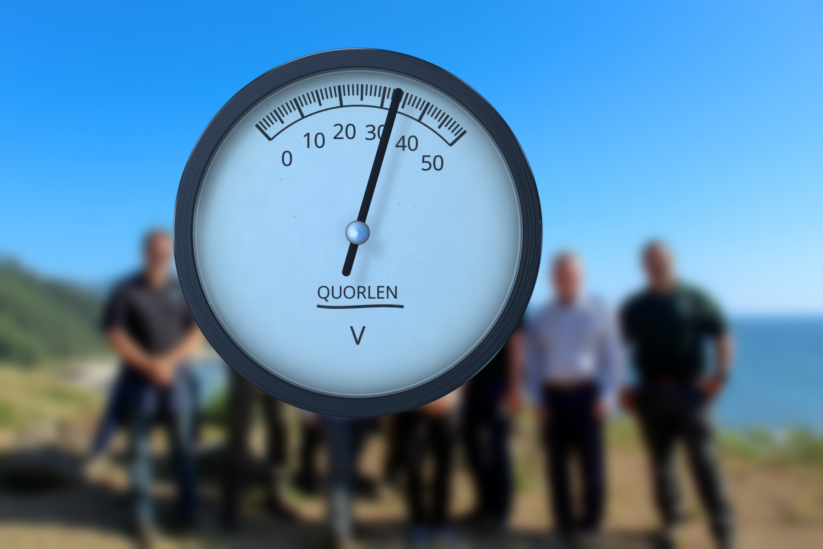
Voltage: 33 V
